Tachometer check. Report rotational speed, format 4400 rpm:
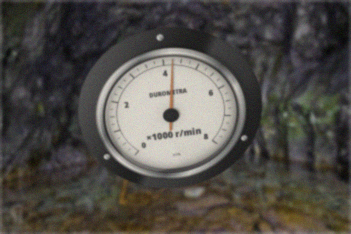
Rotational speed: 4250 rpm
